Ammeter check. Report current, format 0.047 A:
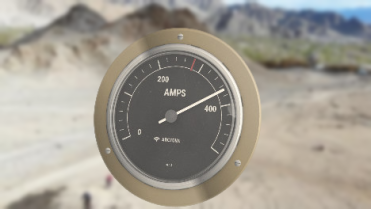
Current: 370 A
